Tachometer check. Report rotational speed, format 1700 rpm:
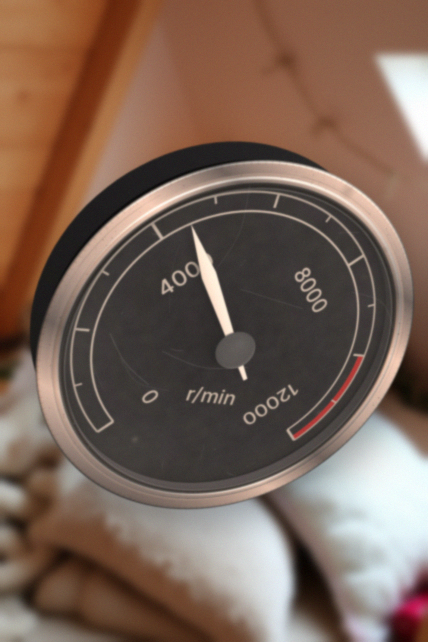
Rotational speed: 4500 rpm
